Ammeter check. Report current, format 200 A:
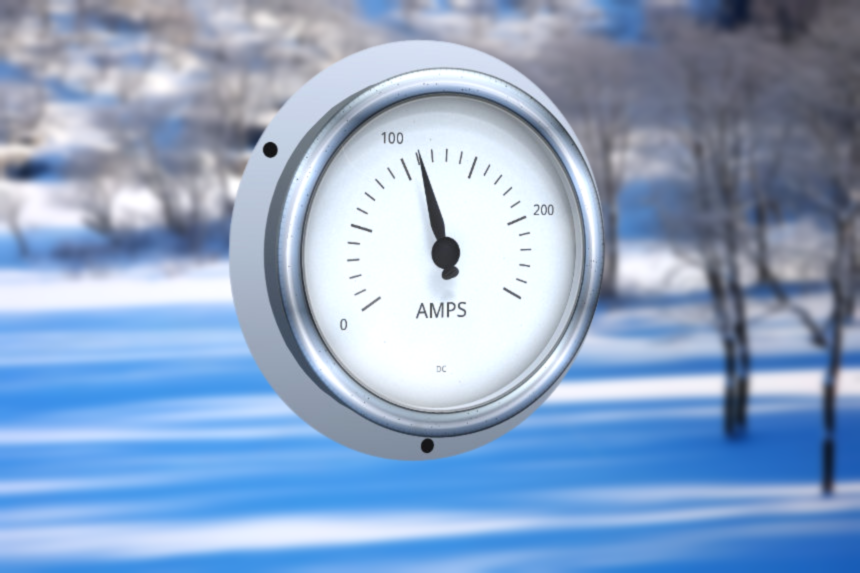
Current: 110 A
